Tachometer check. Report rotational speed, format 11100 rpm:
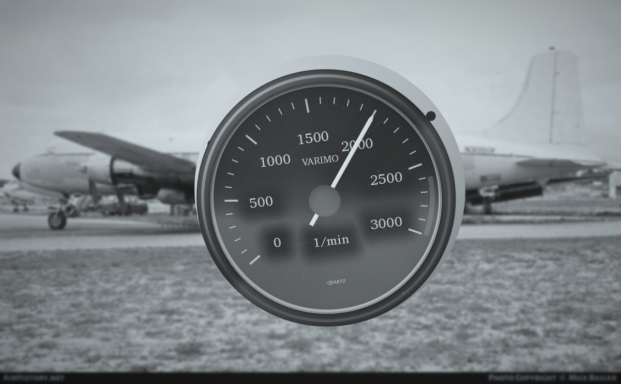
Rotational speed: 2000 rpm
